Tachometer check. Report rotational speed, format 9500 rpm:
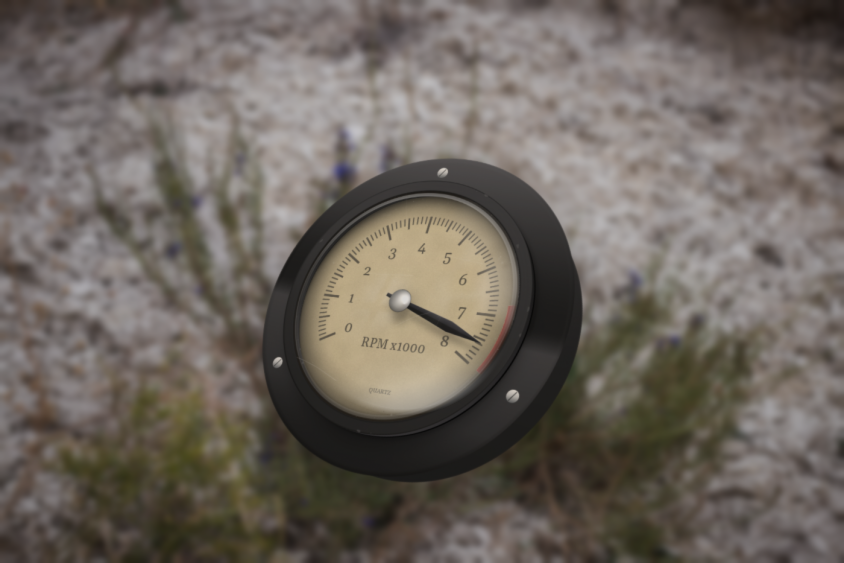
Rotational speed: 7600 rpm
